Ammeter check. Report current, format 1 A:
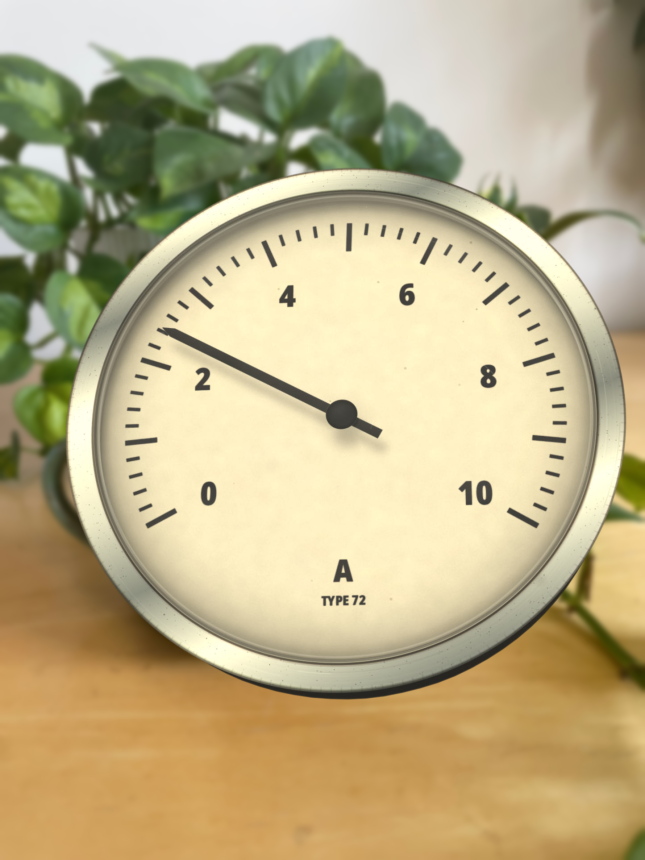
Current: 2.4 A
